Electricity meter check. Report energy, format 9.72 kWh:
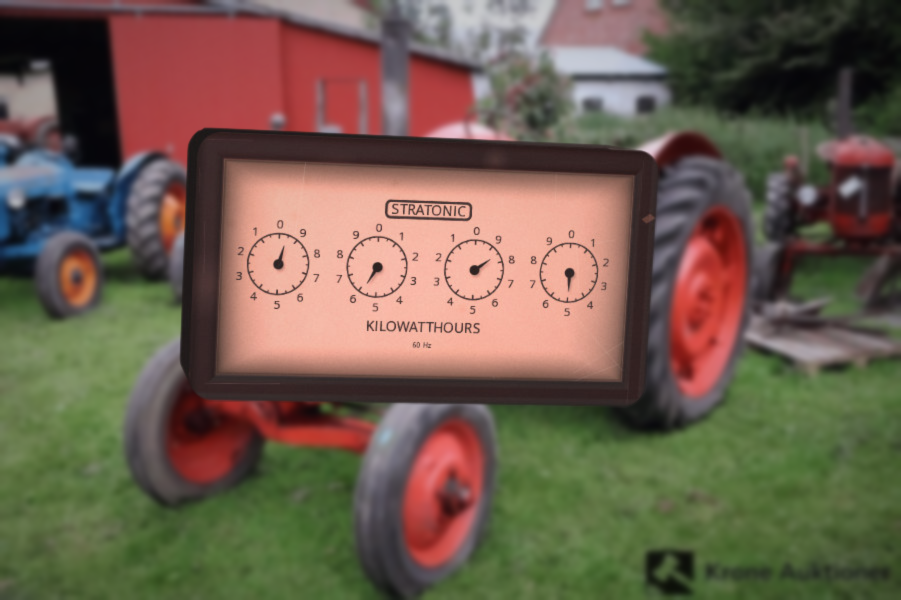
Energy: 9585 kWh
